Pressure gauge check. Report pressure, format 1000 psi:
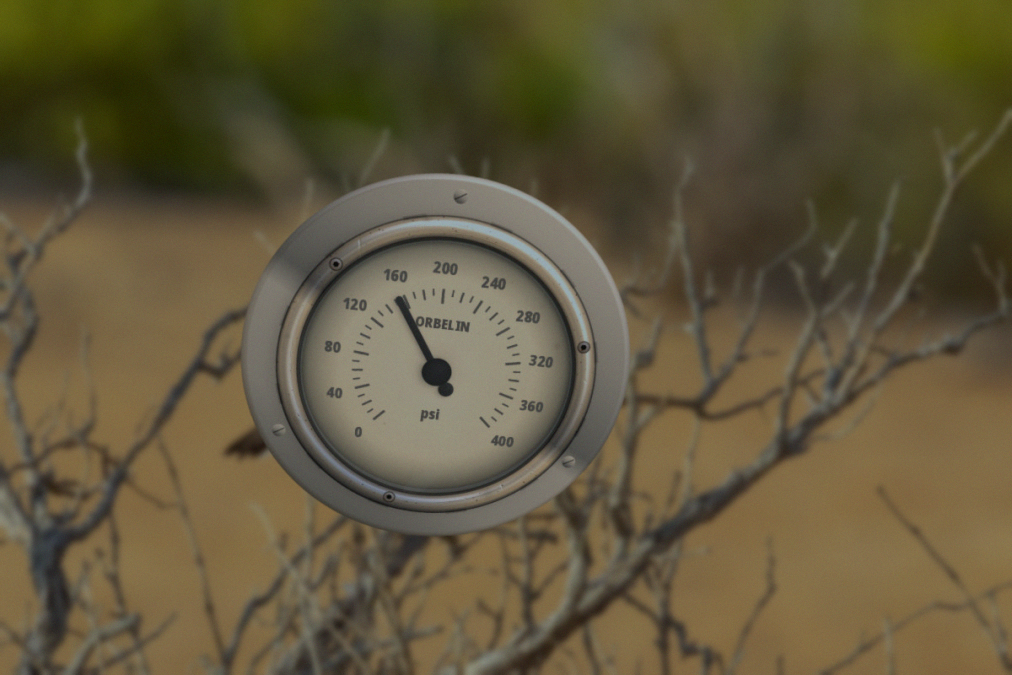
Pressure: 155 psi
